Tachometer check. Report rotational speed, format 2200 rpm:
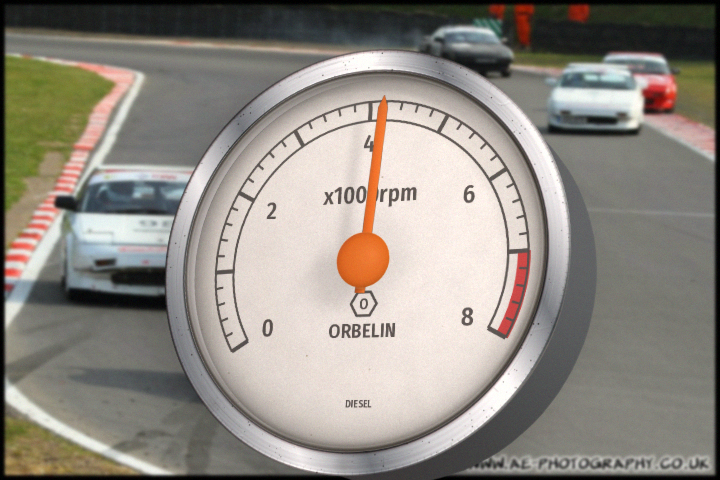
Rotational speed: 4200 rpm
